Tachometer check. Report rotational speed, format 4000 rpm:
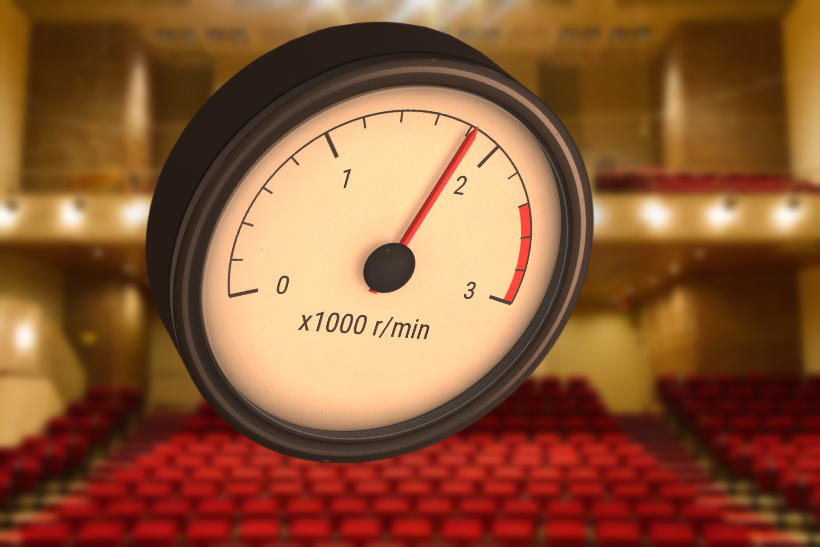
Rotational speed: 1800 rpm
